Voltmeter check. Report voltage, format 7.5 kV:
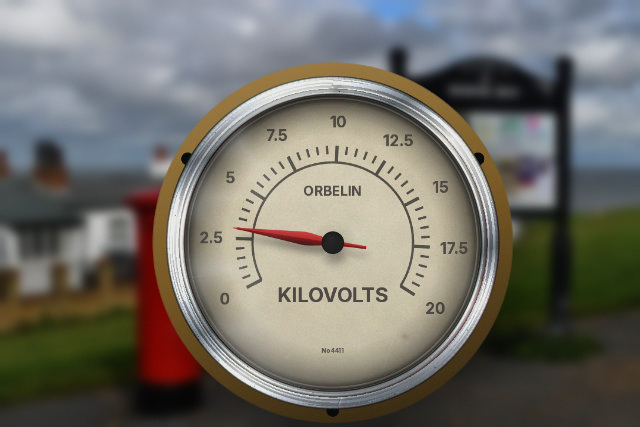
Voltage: 3 kV
